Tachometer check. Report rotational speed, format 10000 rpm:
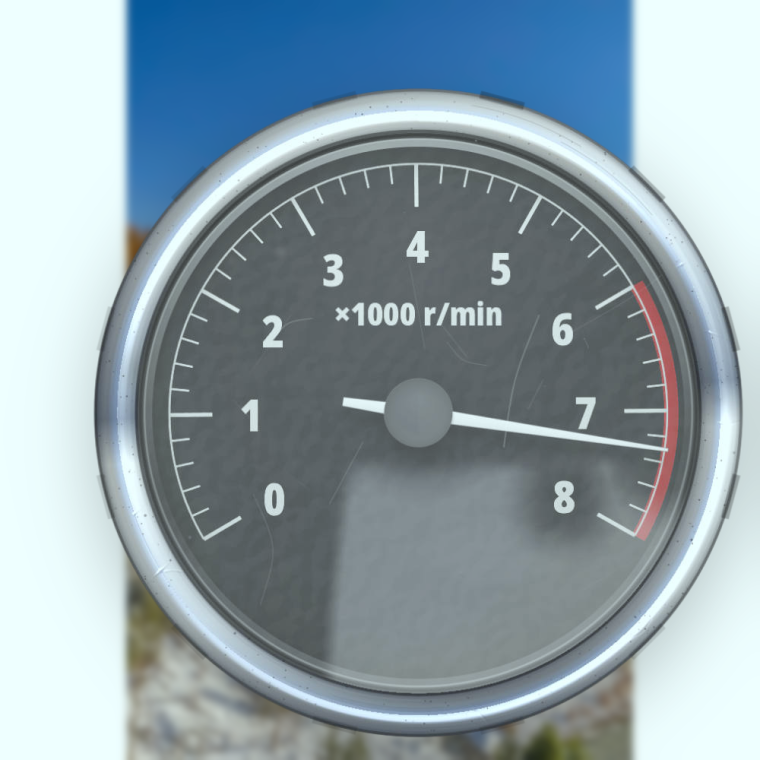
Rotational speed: 7300 rpm
